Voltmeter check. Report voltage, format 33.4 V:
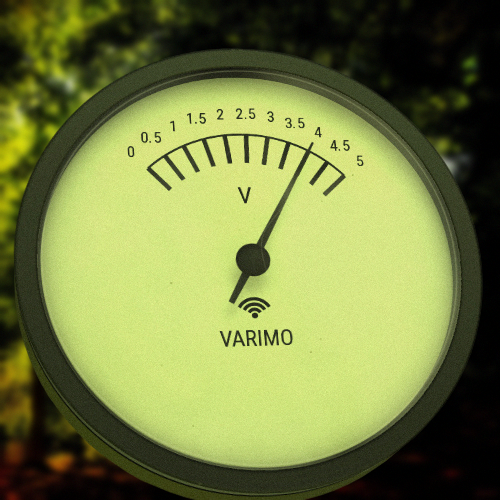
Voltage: 4 V
